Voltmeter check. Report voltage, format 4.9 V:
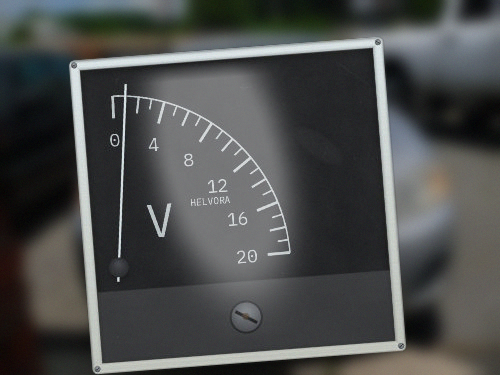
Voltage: 1 V
